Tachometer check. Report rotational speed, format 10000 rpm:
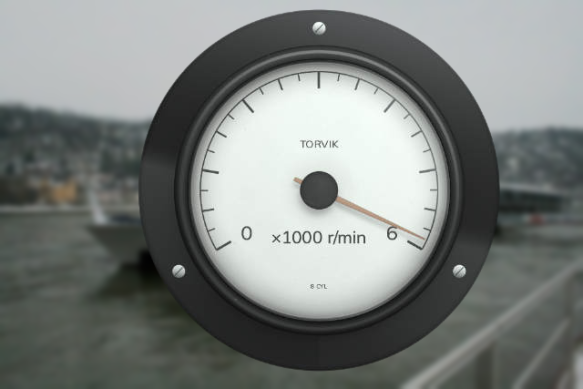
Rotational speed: 5875 rpm
